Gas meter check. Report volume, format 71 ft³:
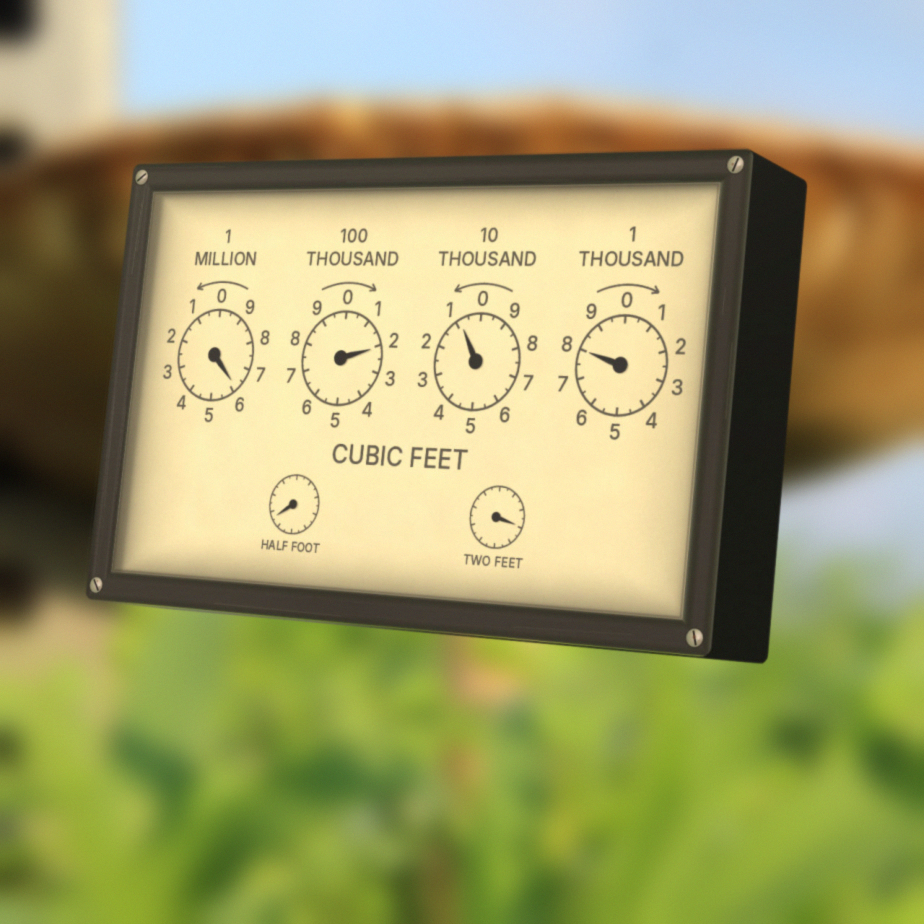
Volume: 620800 ft³
